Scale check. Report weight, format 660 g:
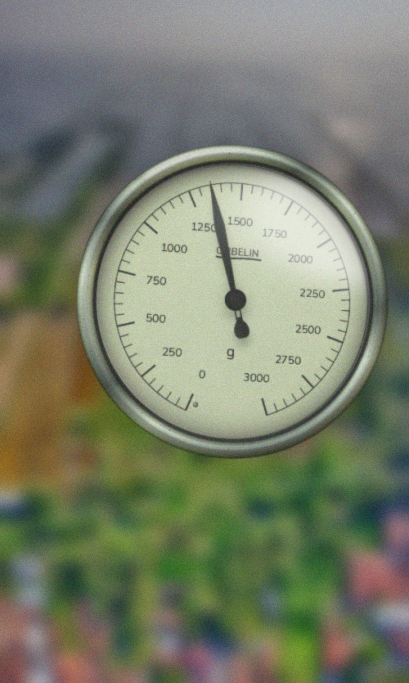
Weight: 1350 g
